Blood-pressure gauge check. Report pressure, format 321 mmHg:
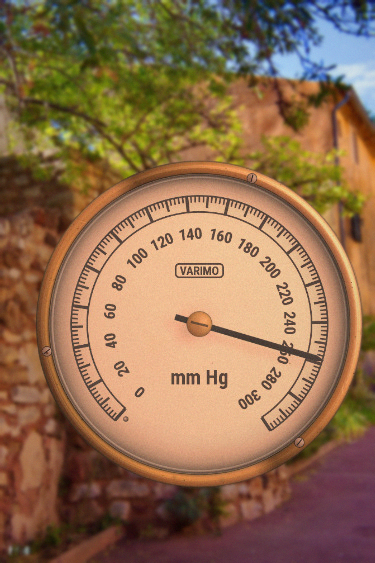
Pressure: 258 mmHg
